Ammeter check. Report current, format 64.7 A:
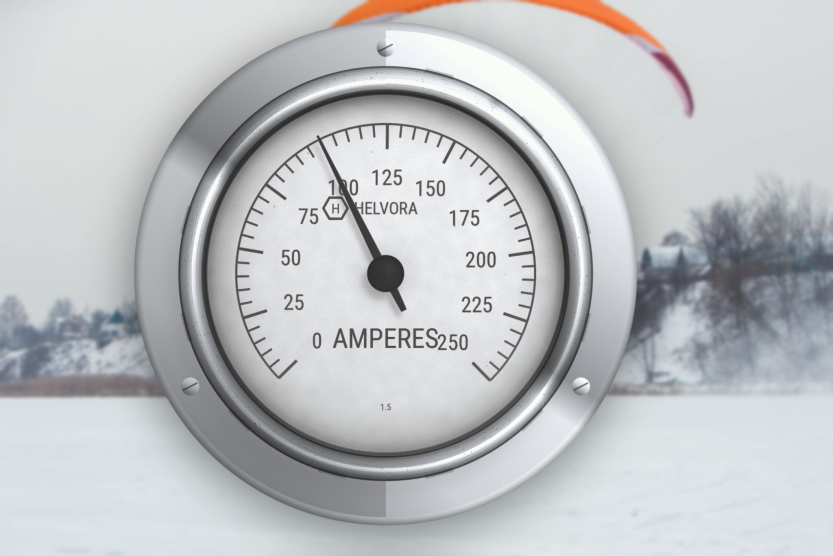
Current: 100 A
